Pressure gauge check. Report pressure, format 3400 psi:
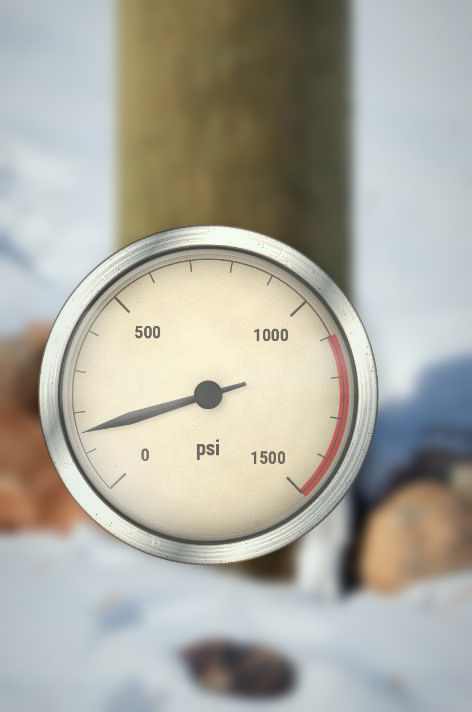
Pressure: 150 psi
